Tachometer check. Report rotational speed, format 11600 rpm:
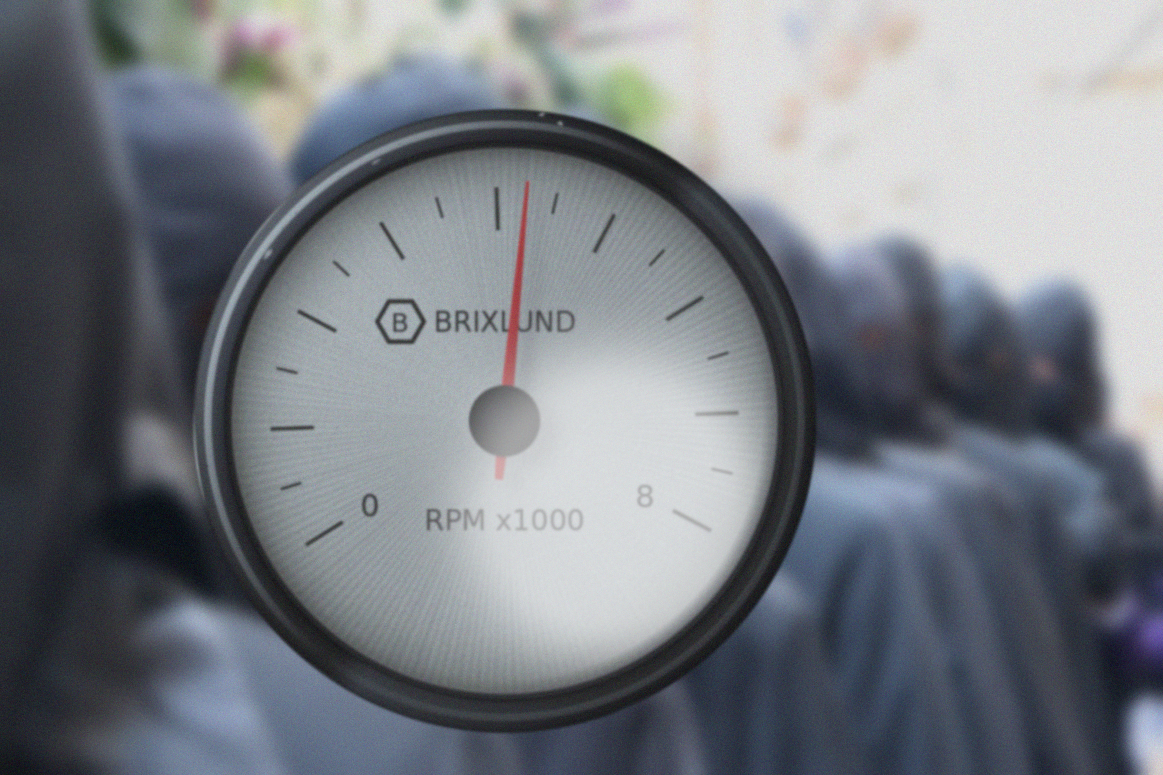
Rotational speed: 4250 rpm
